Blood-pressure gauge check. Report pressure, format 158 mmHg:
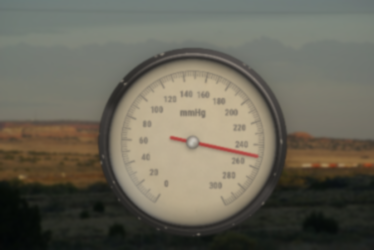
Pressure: 250 mmHg
